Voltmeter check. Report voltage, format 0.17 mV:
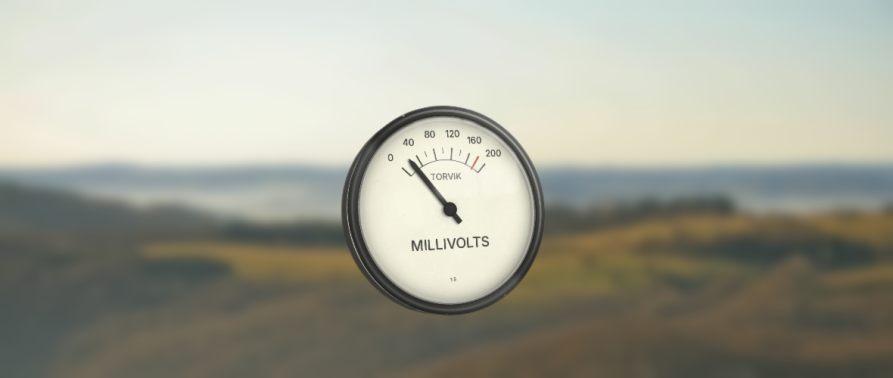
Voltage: 20 mV
